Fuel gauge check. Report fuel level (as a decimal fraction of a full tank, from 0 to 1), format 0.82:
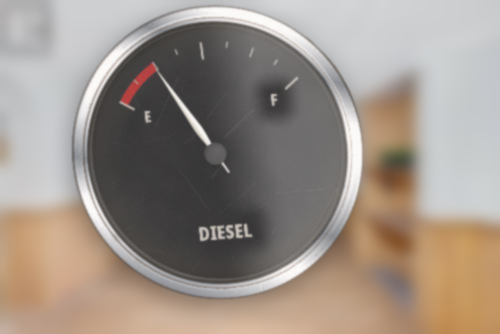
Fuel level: 0.25
